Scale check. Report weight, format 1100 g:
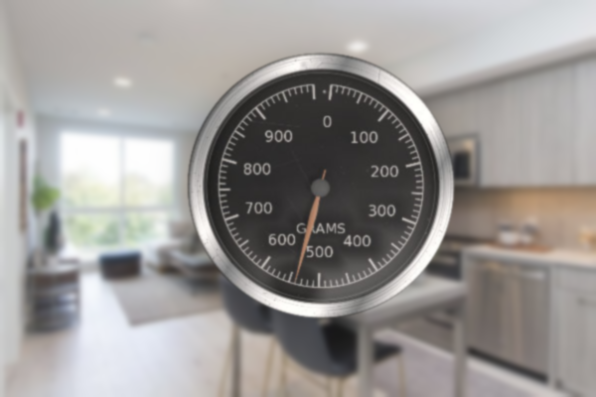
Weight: 540 g
